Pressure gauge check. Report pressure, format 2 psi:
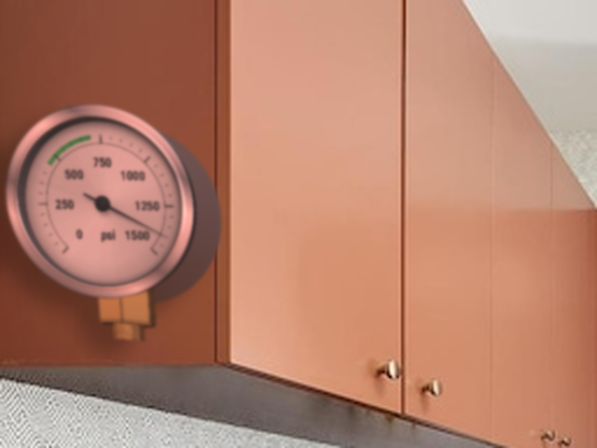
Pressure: 1400 psi
